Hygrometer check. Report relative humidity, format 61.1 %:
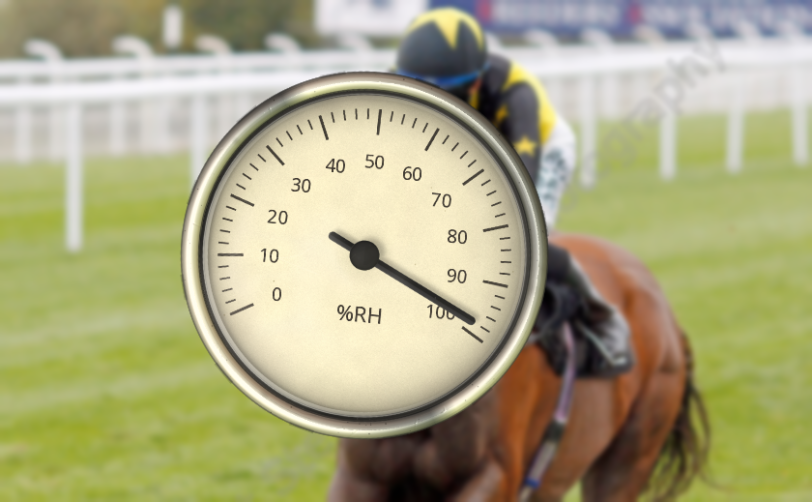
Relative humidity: 98 %
